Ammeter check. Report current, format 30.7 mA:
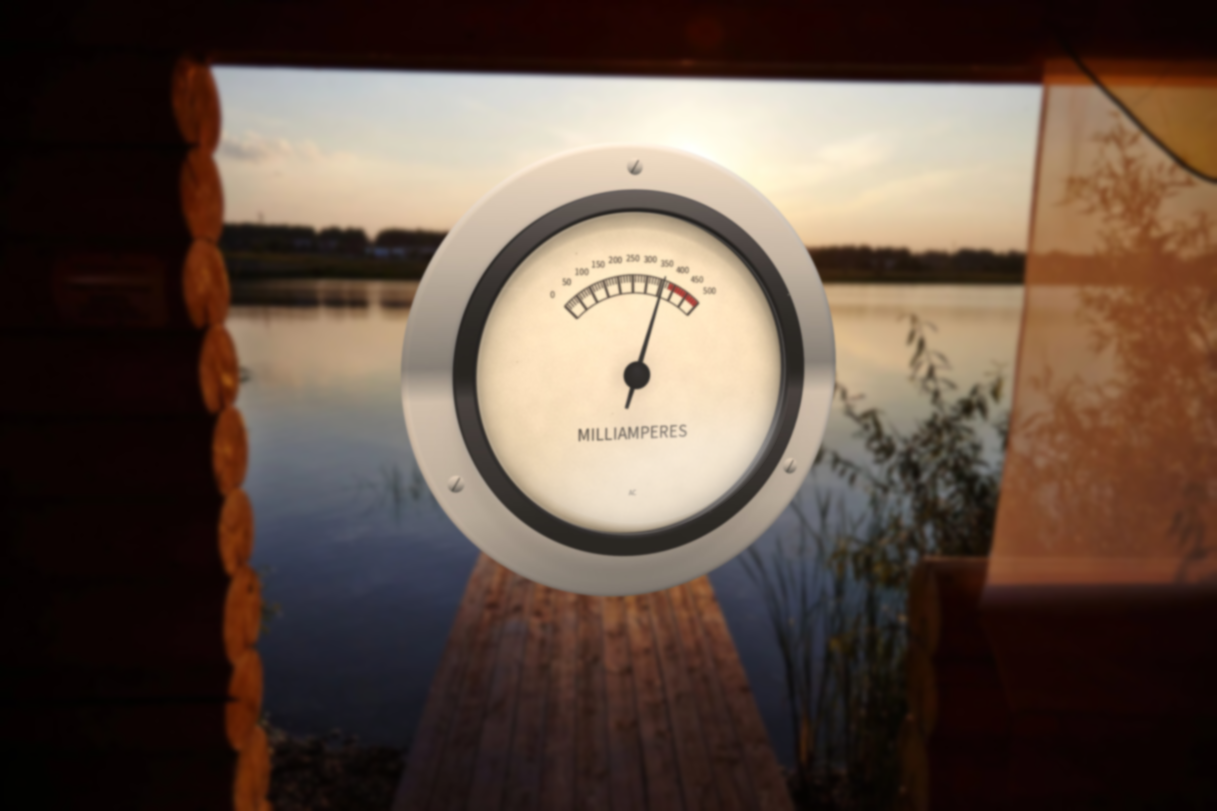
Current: 350 mA
